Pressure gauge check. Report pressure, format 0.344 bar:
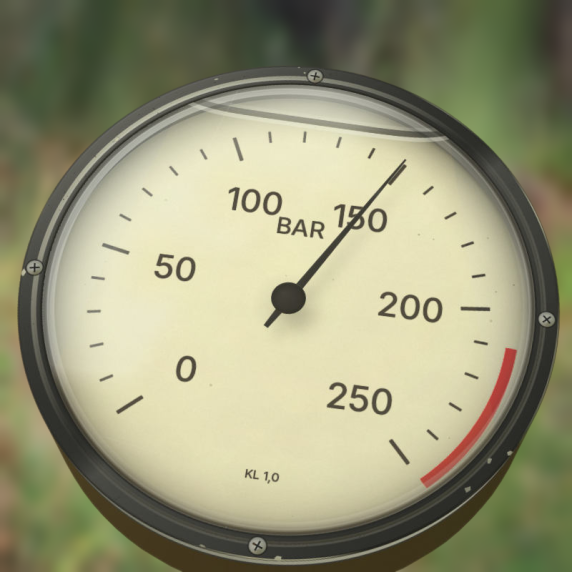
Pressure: 150 bar
